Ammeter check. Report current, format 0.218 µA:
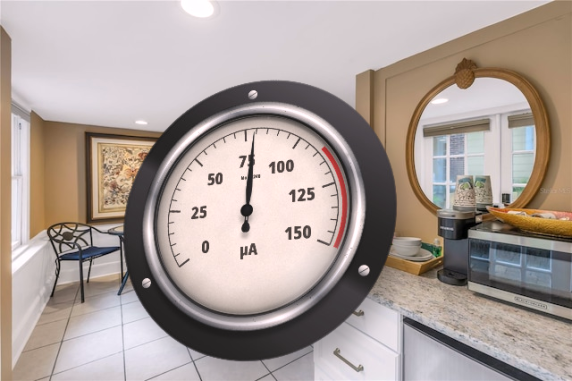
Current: 80 µA
